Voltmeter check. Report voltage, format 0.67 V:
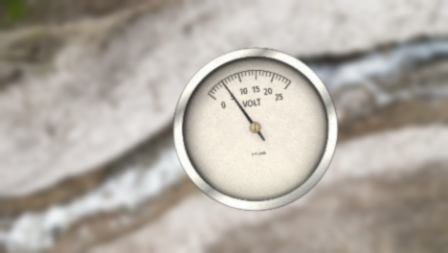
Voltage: 5 V
